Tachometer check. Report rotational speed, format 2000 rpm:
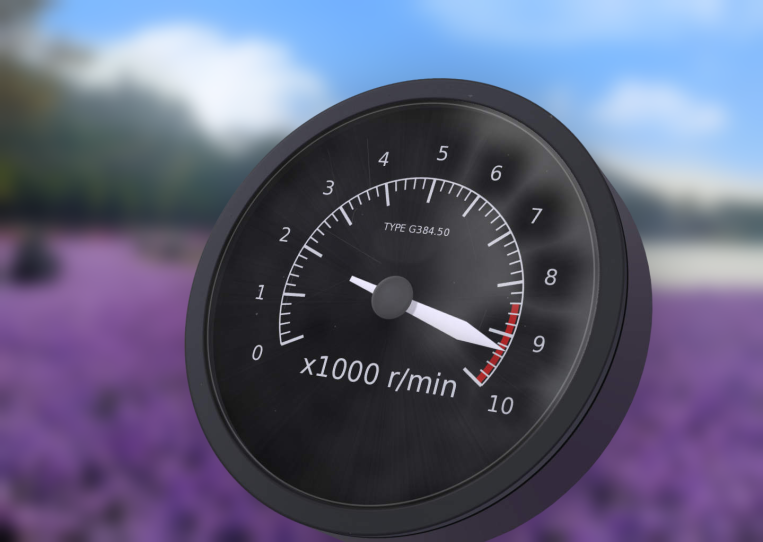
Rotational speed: 9300 rpm
